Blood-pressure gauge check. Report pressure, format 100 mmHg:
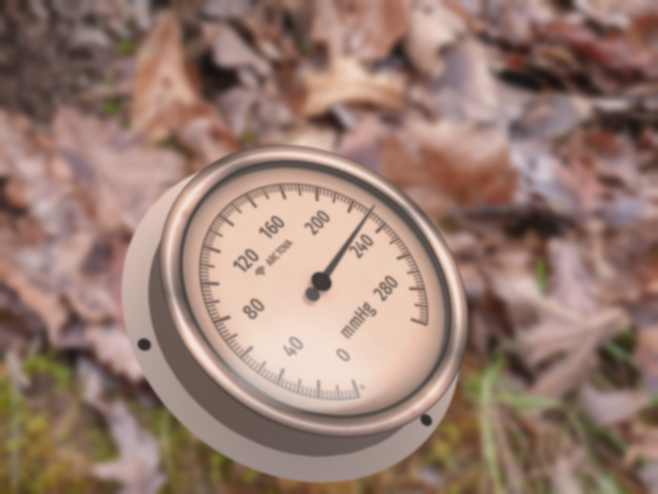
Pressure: 230 mmHg
